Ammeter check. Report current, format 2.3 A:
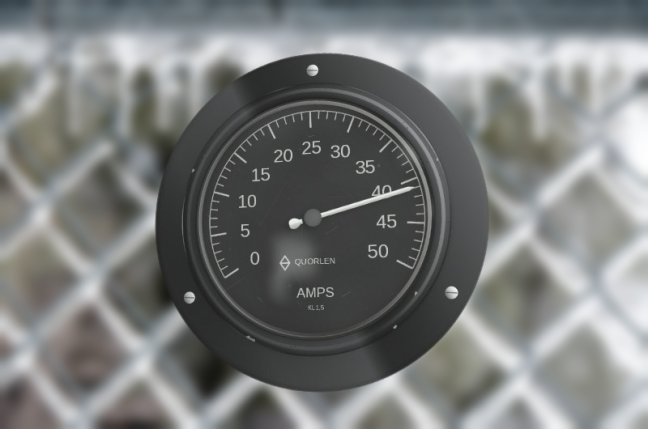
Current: 41 A
